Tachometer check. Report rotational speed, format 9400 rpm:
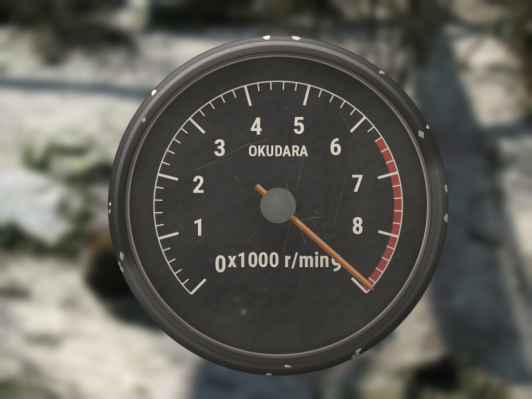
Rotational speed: 8900 rpm
